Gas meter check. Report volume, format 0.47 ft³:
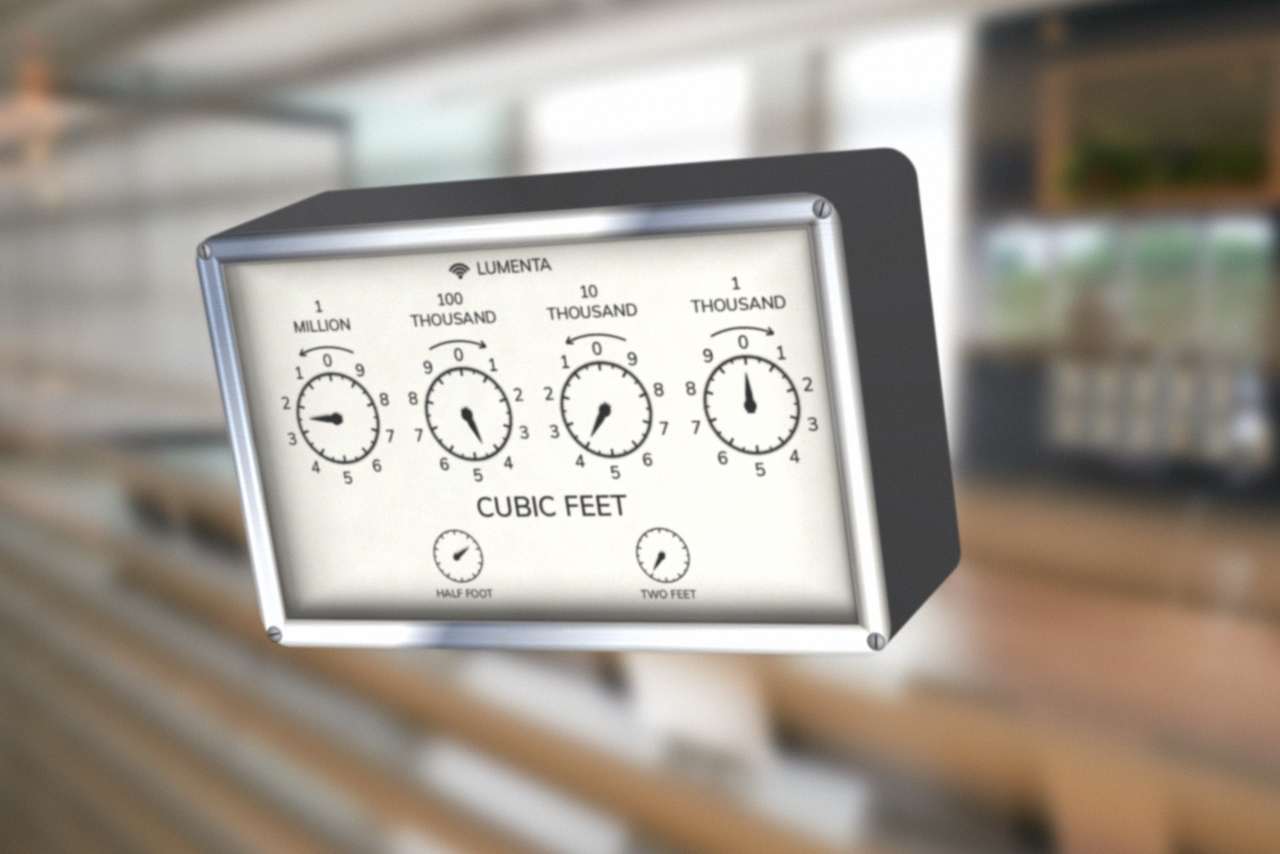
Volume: 244000 ft³
